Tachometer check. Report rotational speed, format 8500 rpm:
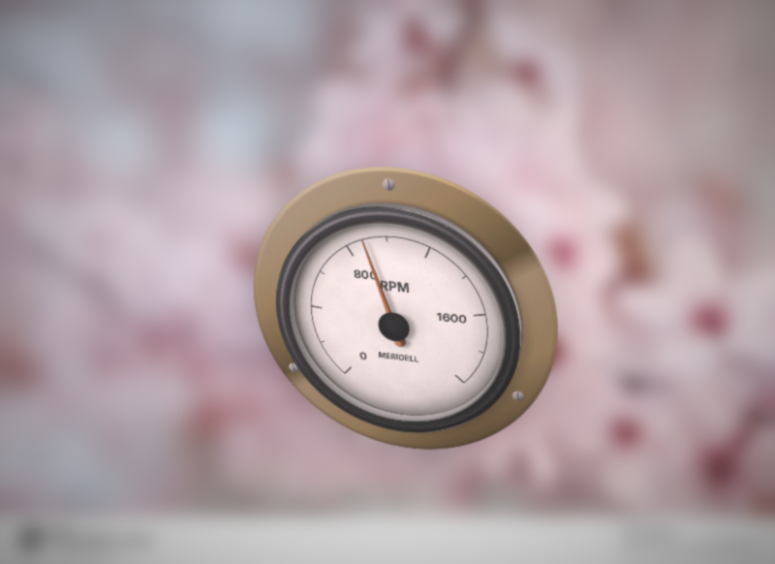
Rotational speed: 900 rpm
